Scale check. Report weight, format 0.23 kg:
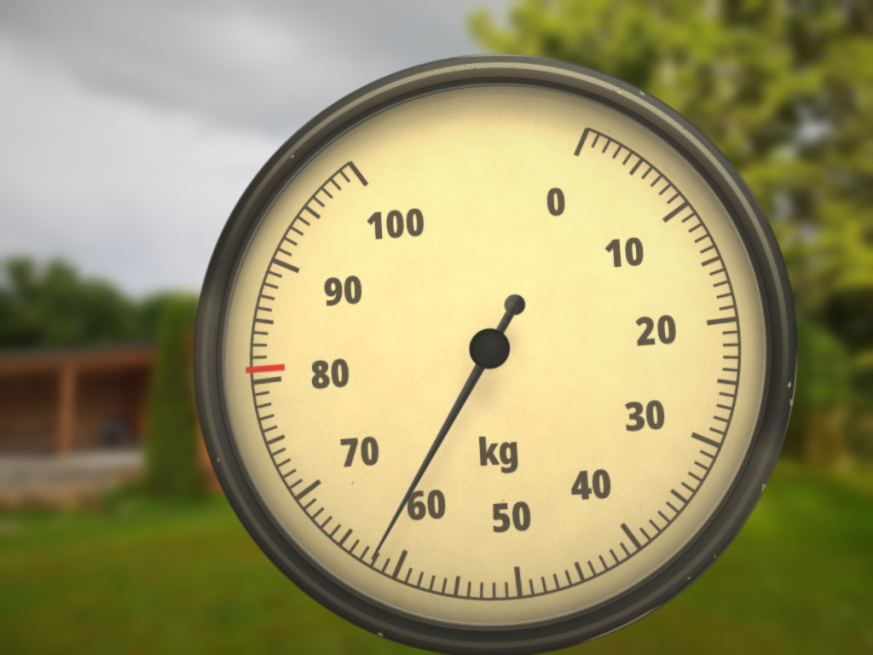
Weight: 62 kg
